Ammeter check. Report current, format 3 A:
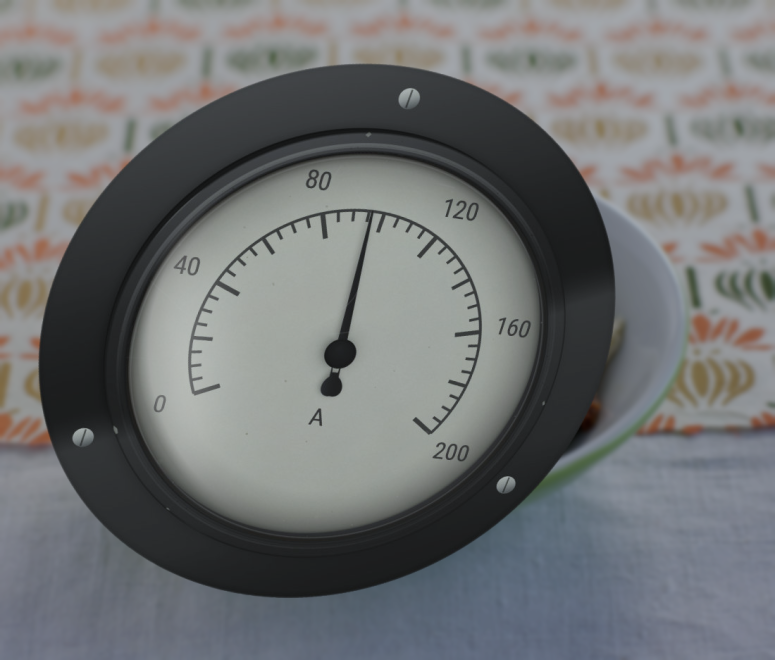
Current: 95 A
